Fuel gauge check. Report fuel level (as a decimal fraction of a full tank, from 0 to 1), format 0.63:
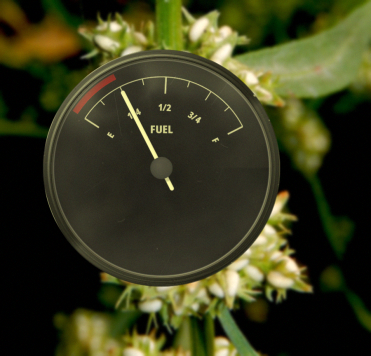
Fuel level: 0.25
